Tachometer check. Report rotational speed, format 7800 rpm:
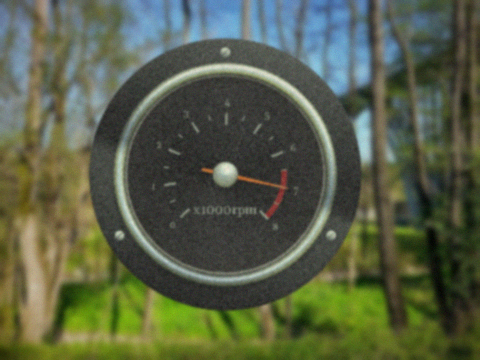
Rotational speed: 7000 rpm
